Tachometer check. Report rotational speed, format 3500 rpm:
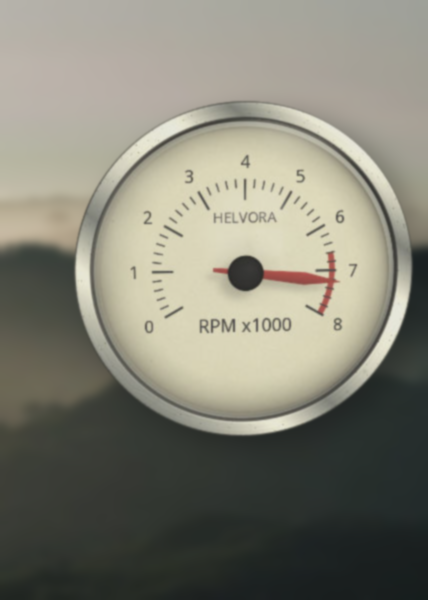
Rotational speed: 7200 rpm
